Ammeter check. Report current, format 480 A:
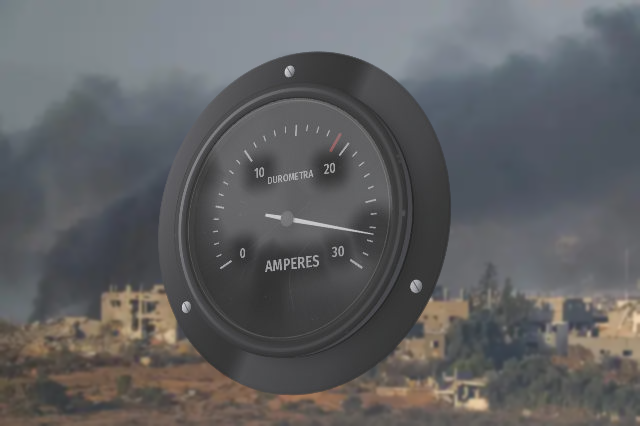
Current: 27.5 A
